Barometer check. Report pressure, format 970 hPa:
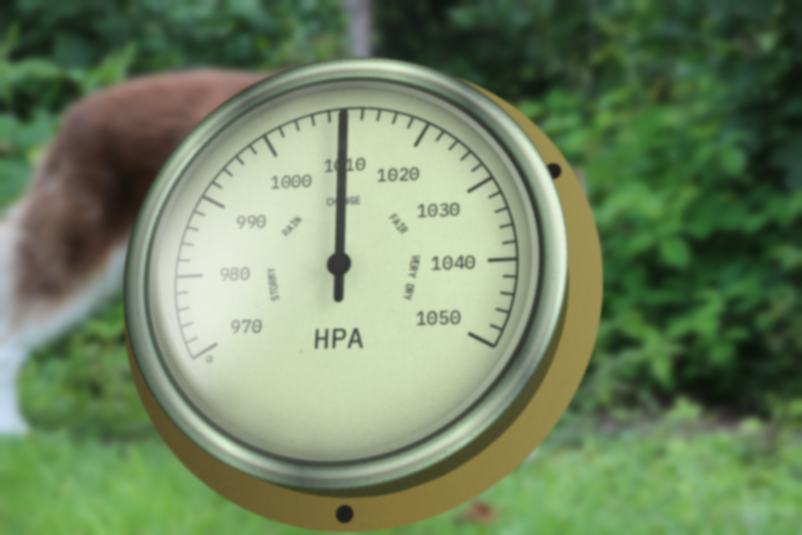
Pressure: 1010 hPa
